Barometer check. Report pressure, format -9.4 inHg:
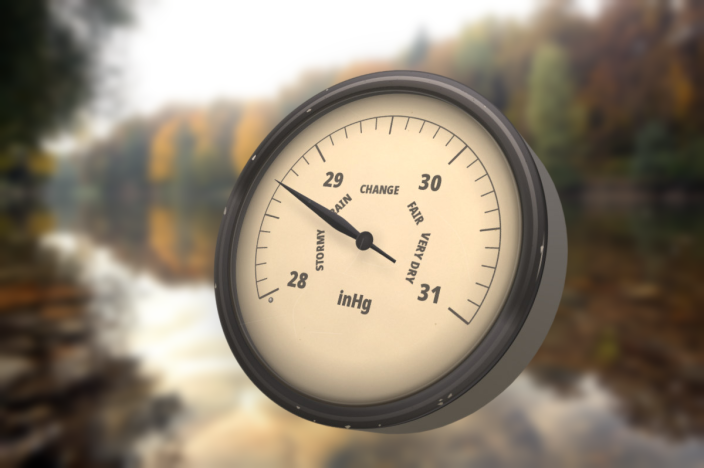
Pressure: 28.7 inHg
